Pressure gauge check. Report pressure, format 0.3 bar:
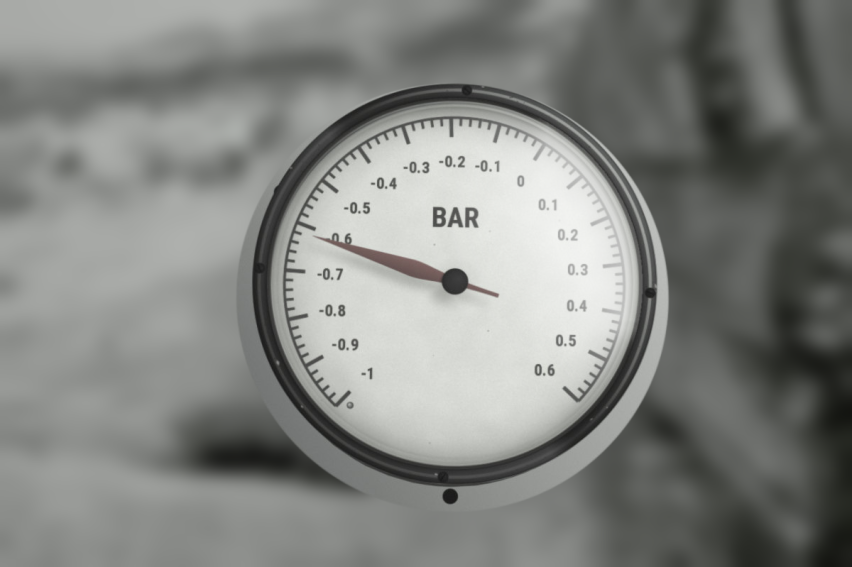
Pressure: -0.62 bar
